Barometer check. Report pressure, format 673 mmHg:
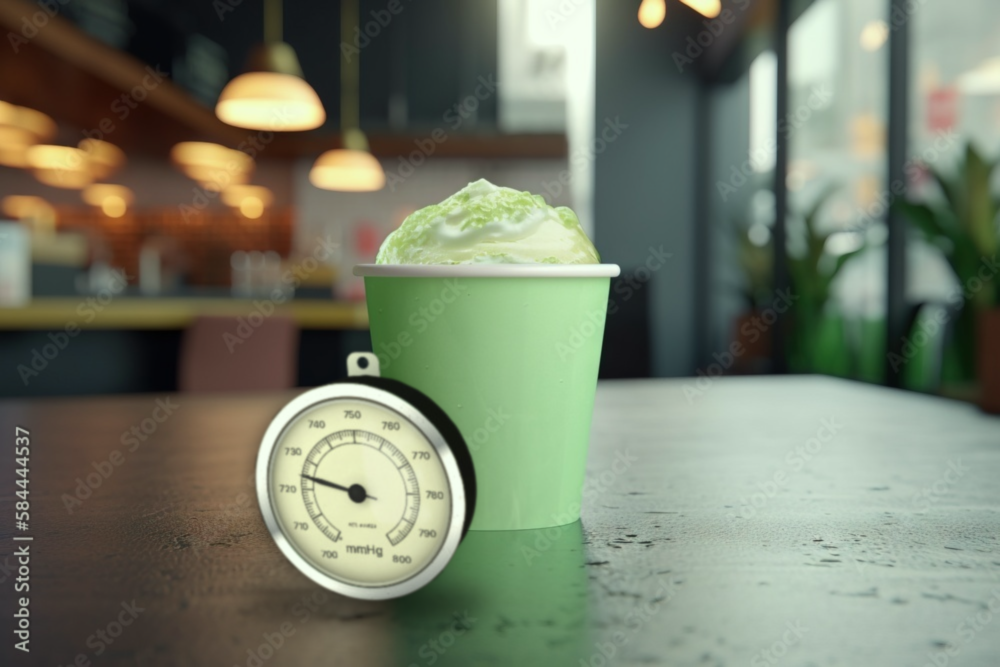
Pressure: 725 mmHg
